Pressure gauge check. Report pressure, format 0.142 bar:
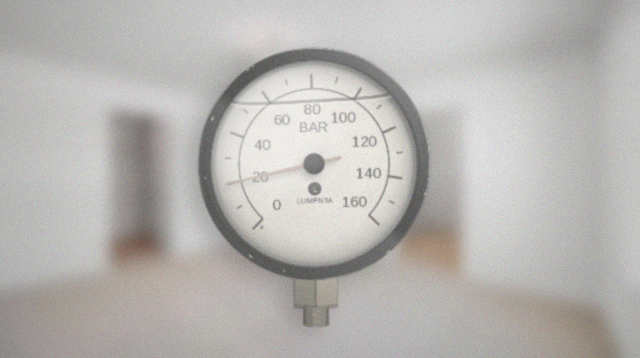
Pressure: 20 bar
